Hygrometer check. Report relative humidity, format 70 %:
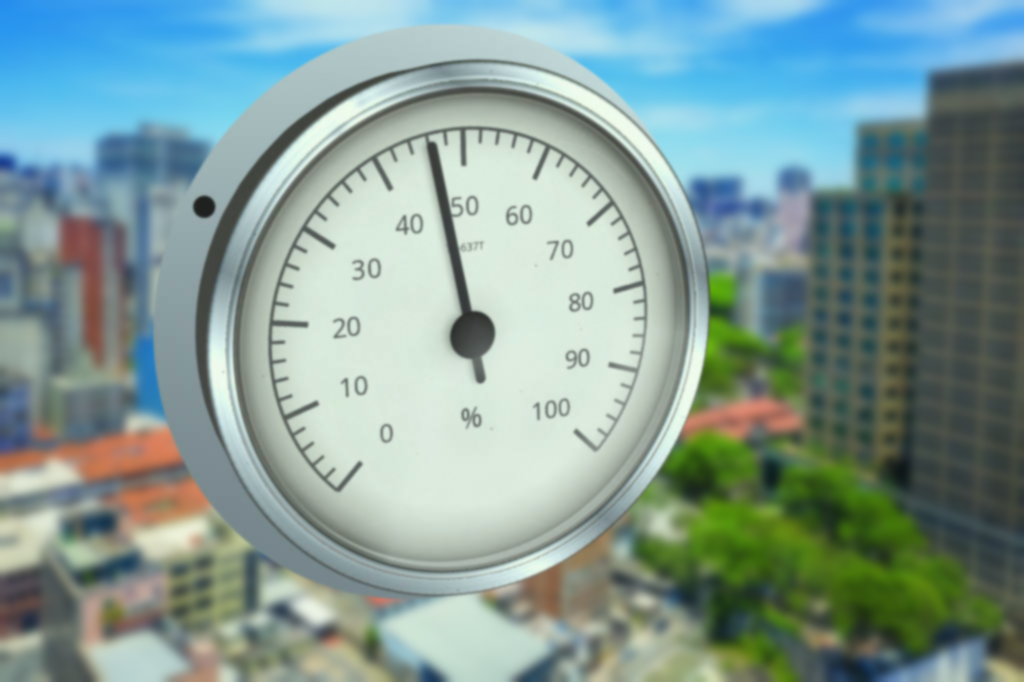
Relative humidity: 46 %
